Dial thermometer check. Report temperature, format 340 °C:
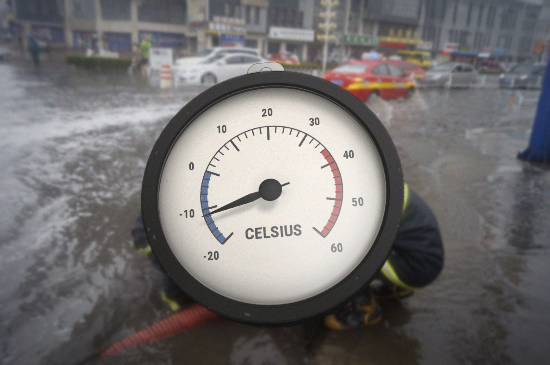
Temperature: -12 °C
